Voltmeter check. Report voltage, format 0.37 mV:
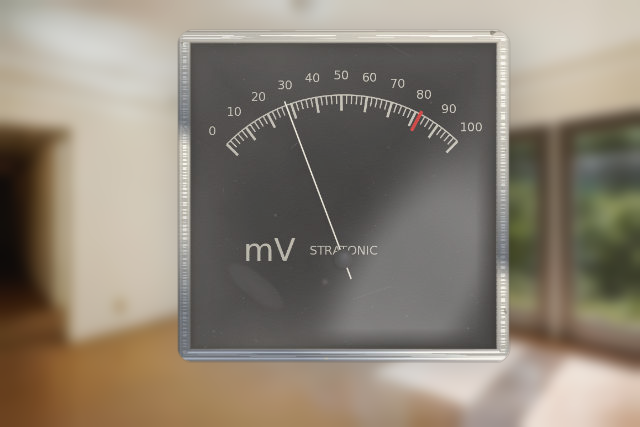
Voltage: 28 mV
